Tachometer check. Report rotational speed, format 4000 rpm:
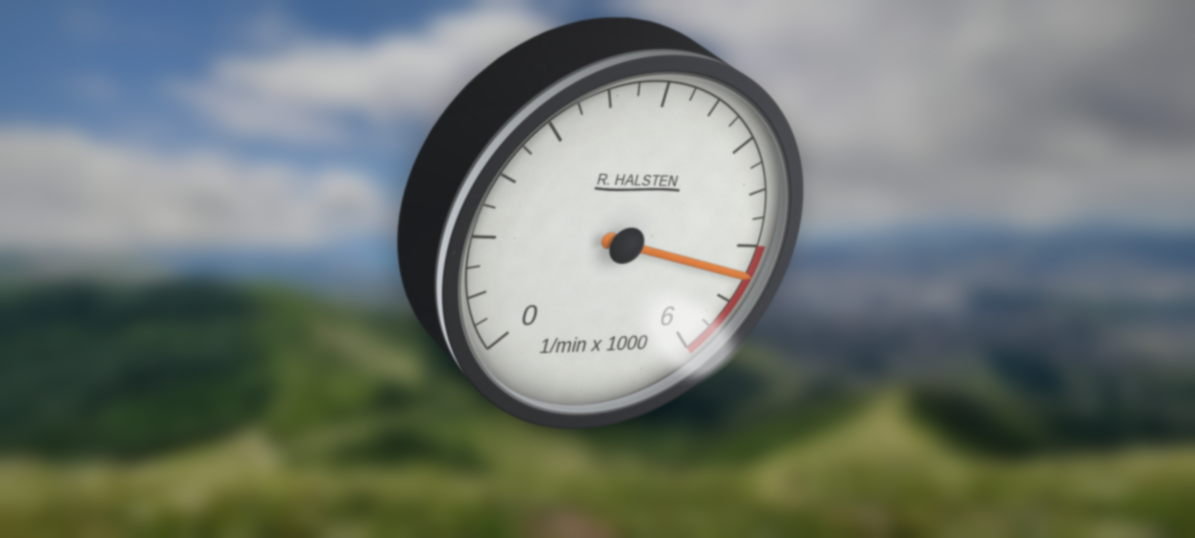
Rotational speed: 5250 rpm
